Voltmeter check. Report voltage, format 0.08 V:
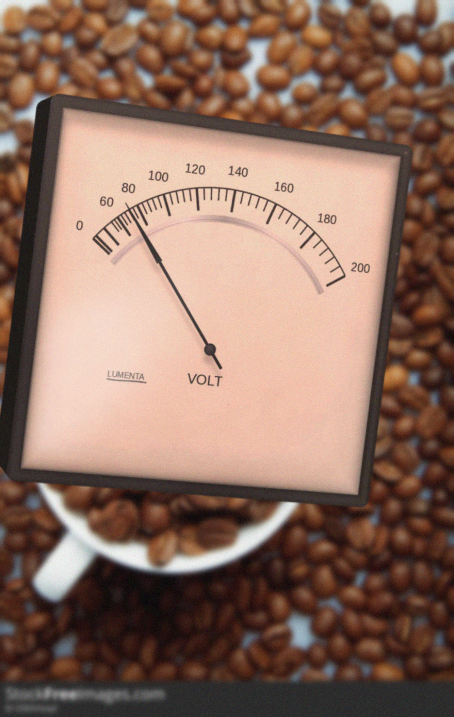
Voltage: 72 V
